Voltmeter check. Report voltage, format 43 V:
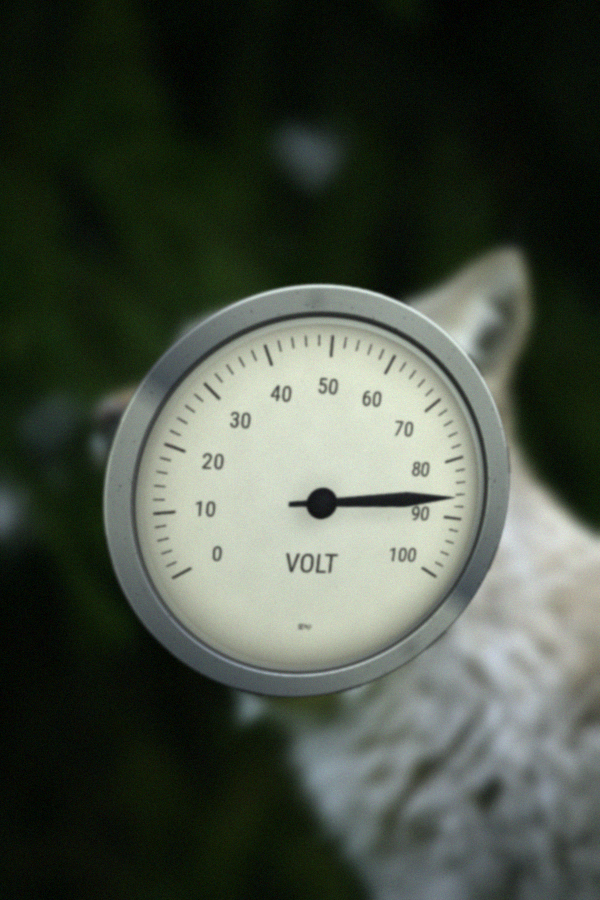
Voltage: 86 V
